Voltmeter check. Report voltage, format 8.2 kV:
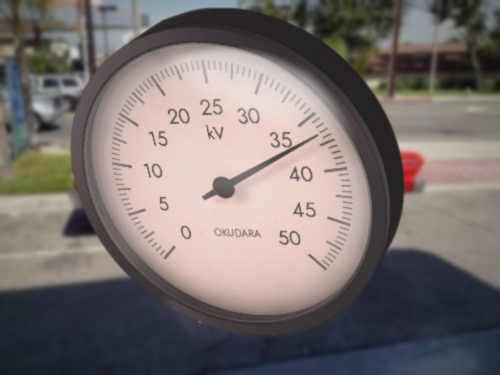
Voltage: 36.5 kV
